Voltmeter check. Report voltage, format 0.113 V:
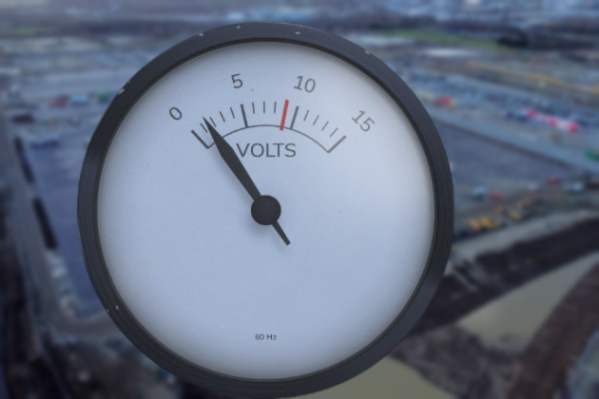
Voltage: 1.5 V
